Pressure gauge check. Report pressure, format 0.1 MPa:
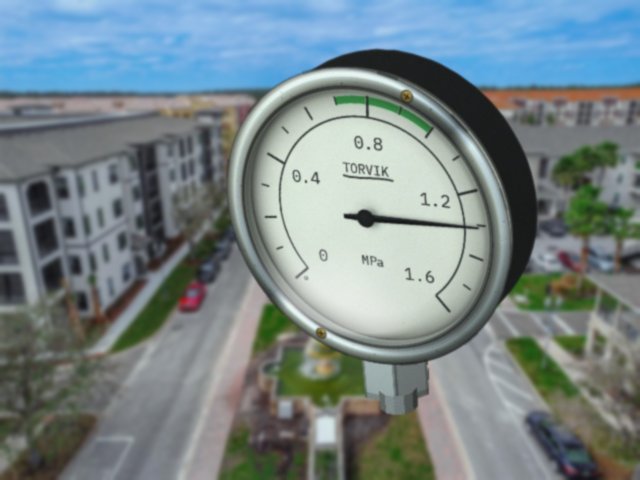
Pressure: 1.3 MPa
